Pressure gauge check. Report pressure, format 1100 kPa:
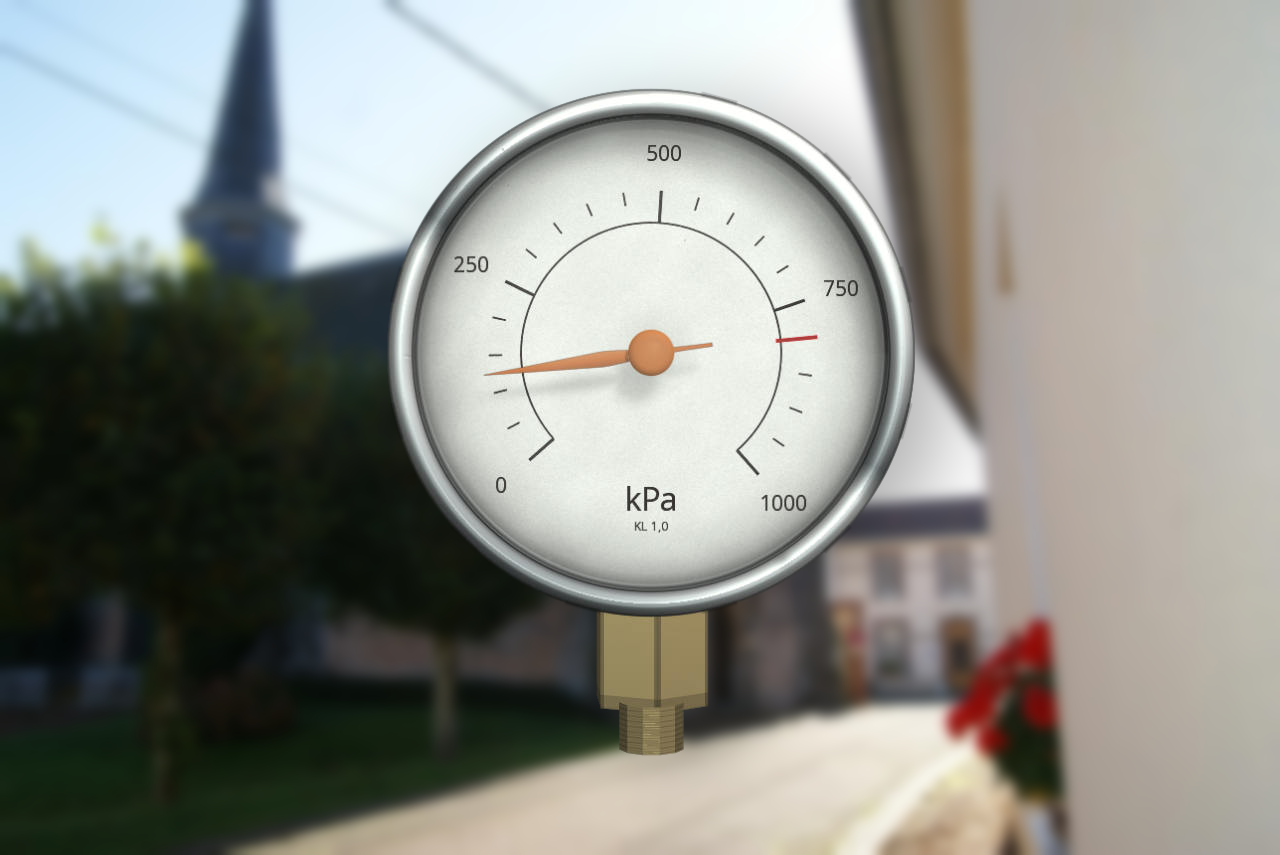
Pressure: 125 kPa
